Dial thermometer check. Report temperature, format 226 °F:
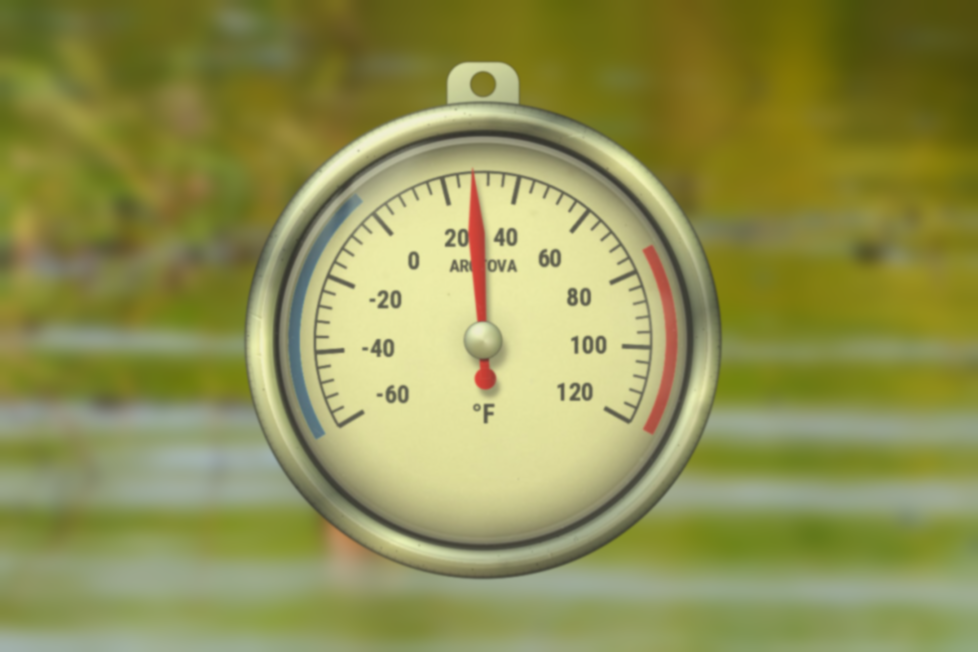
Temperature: 28 °F
